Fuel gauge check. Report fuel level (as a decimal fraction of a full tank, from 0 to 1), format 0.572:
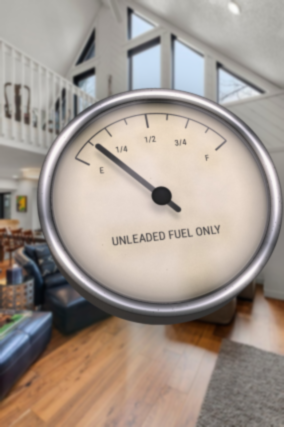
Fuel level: 0.125
